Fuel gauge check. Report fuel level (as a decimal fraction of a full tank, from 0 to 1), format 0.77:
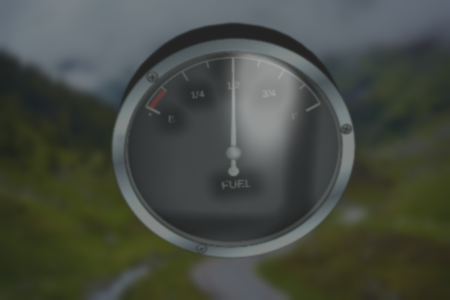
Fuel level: 0.5
